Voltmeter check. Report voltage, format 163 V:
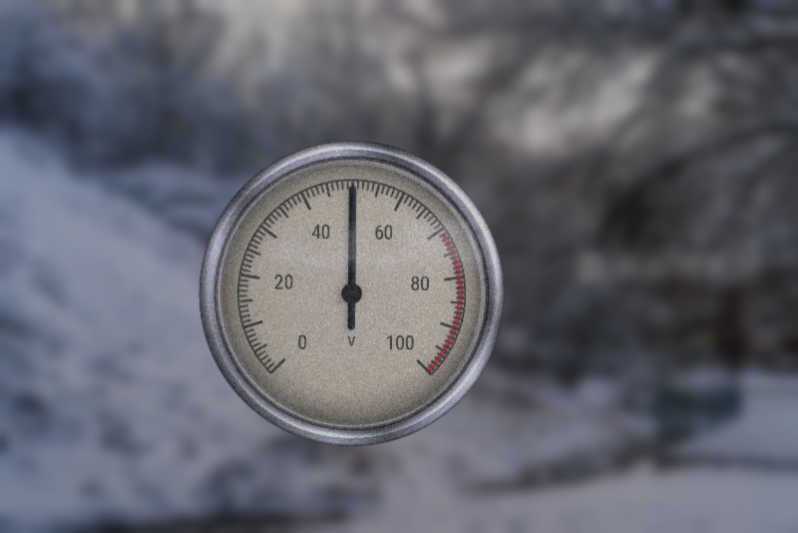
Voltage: 50 V
